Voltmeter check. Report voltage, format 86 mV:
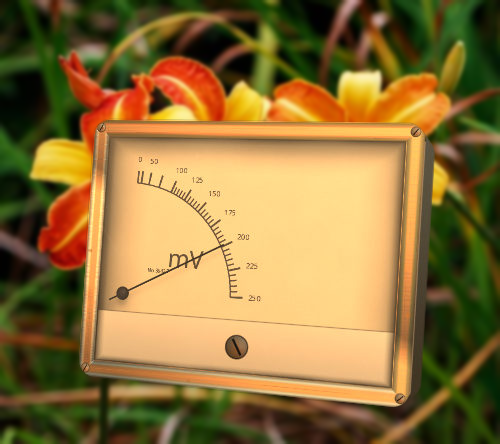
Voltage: 200 mV
